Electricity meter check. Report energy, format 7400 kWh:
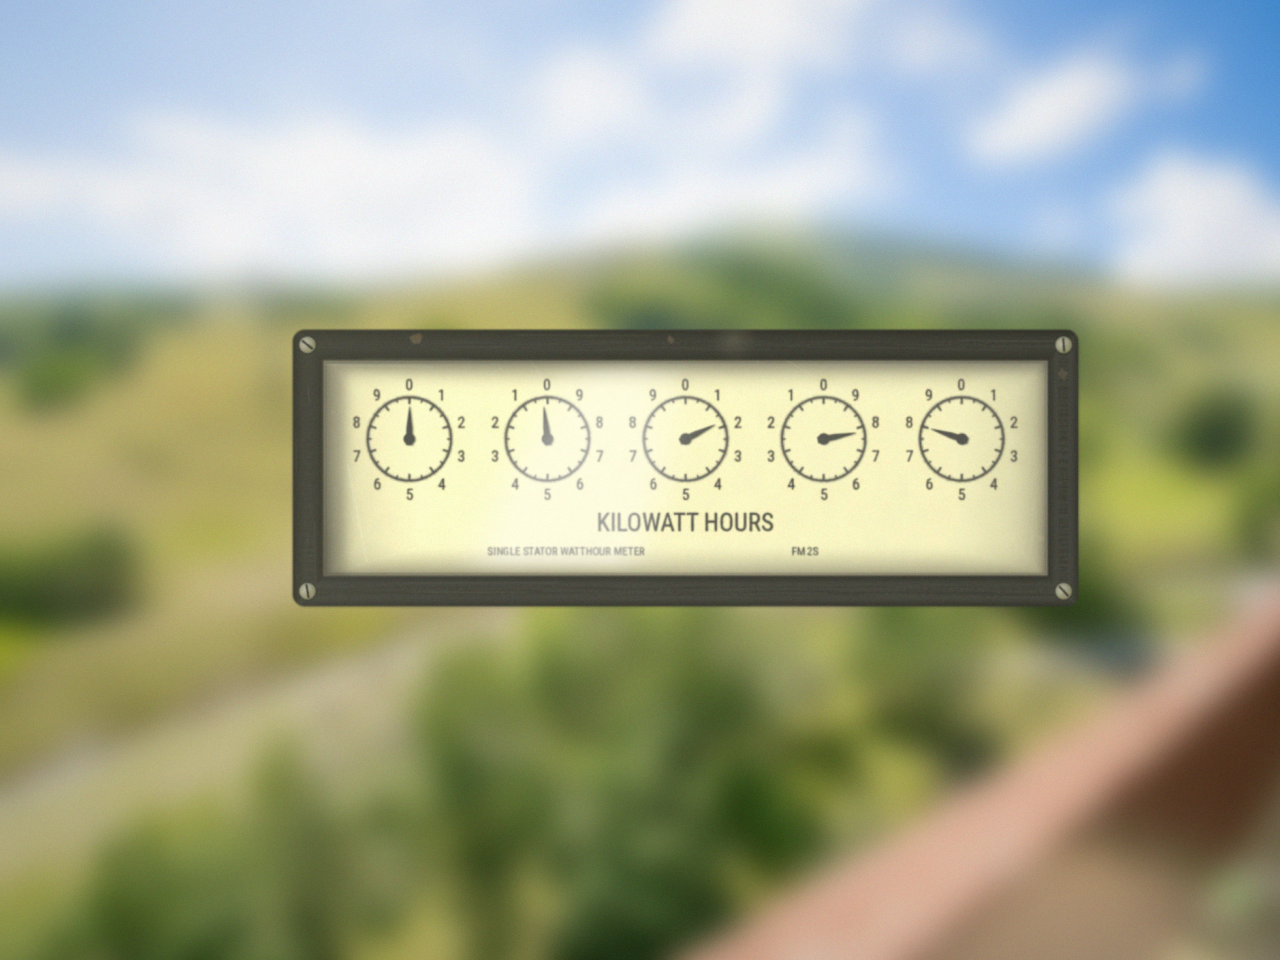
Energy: 178 kWh
